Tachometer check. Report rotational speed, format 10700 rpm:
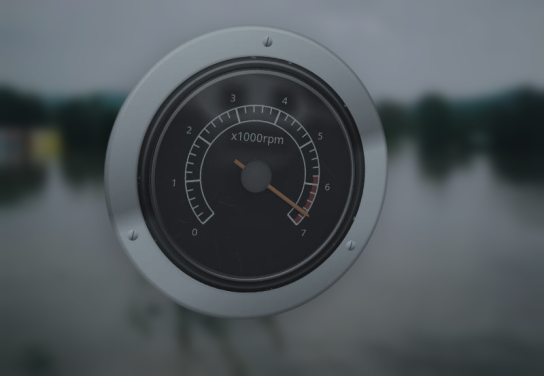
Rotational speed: 6700 rpm
